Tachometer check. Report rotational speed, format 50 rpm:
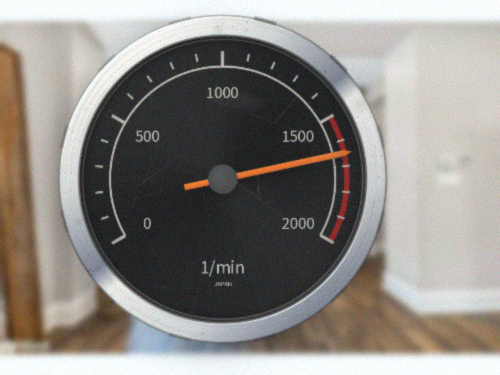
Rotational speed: 1650 rpm
